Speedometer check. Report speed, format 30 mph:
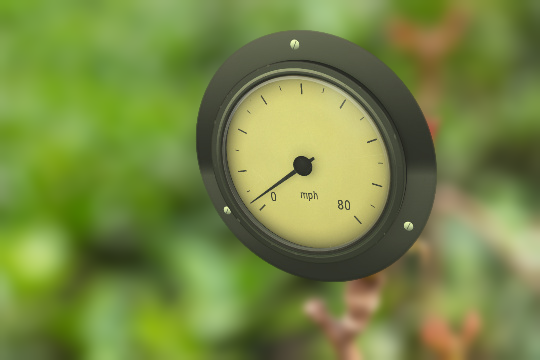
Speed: 2.5 mph
